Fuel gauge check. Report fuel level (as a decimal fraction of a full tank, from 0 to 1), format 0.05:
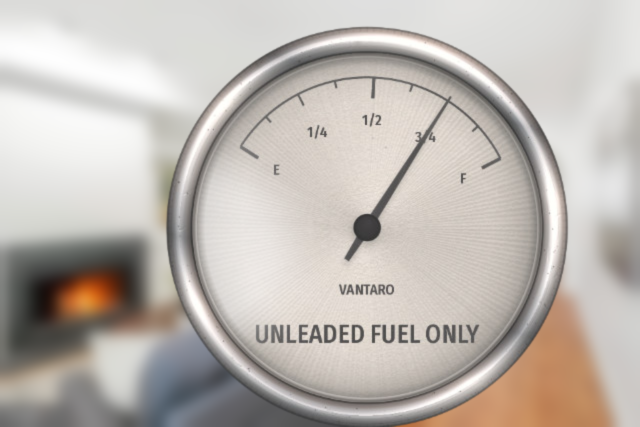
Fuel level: 0.75
